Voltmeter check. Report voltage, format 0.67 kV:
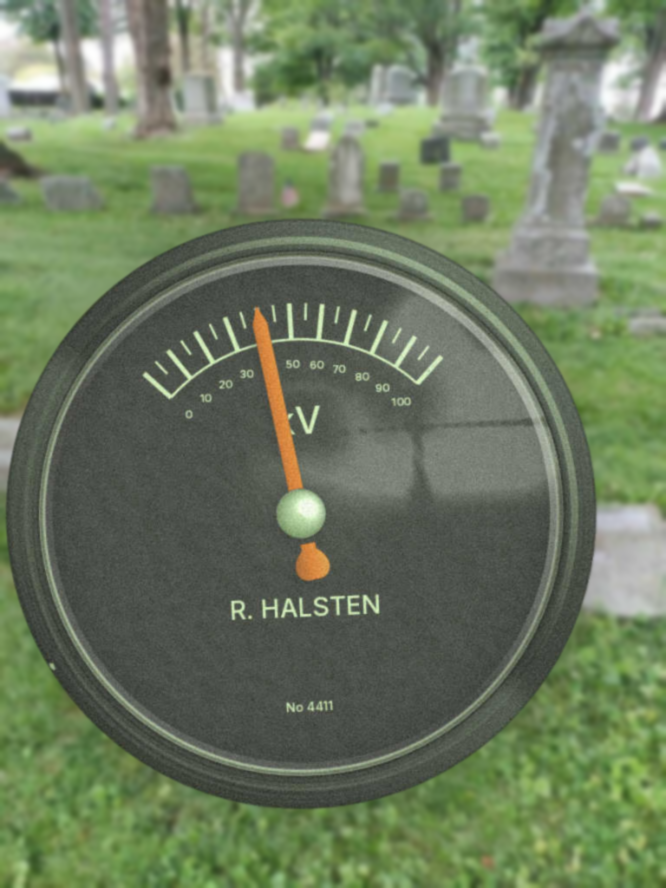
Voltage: 40 kV
